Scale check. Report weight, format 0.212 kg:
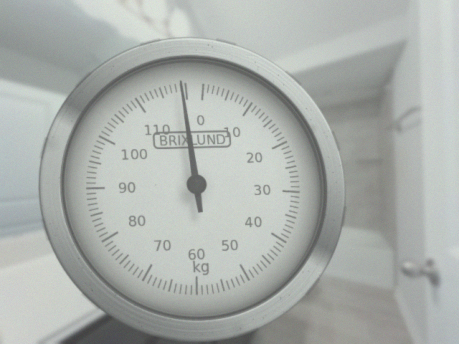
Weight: 119 kg
